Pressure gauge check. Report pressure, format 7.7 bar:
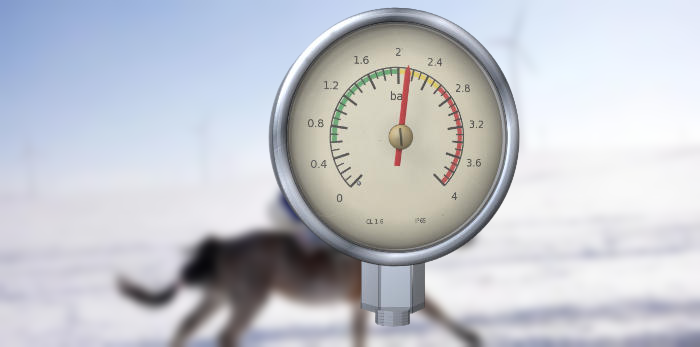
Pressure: 2.1 bar
